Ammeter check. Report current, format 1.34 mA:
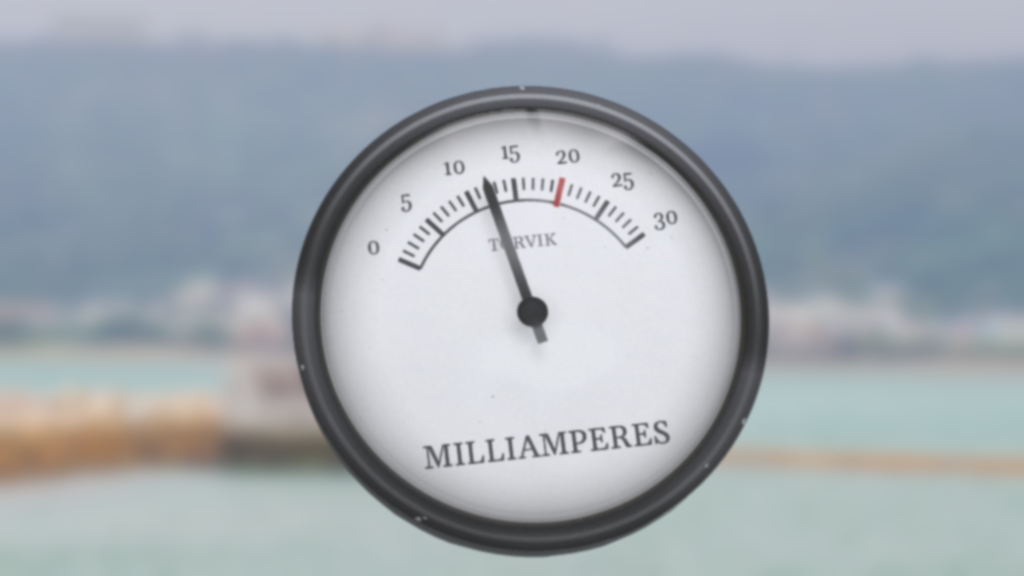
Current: 12 mA
